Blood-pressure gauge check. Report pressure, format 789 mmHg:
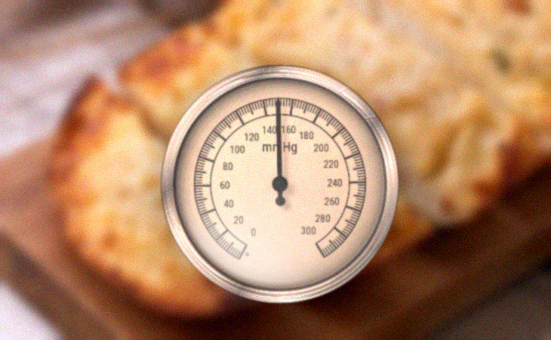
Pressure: 150 mmHg
